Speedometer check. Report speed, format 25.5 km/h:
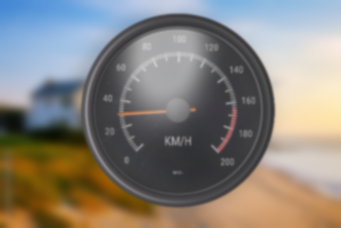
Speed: 30 km/h
